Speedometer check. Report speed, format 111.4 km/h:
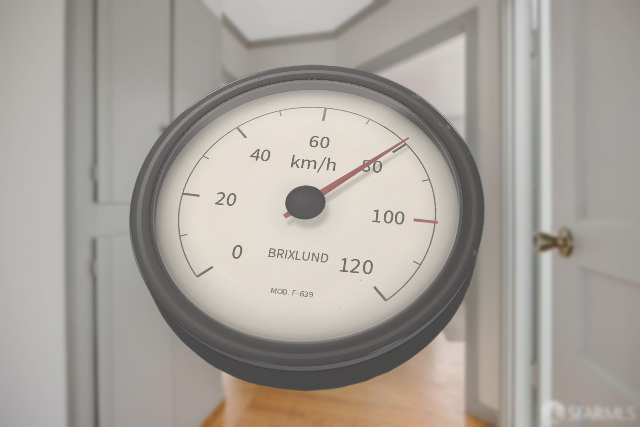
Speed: 80 km/h
